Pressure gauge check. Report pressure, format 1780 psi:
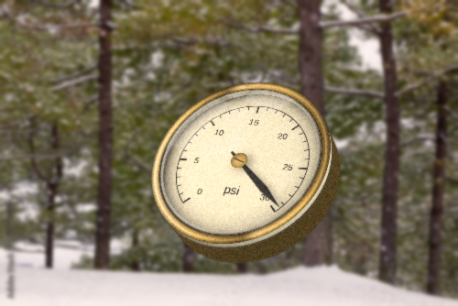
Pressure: 29.5 psi
